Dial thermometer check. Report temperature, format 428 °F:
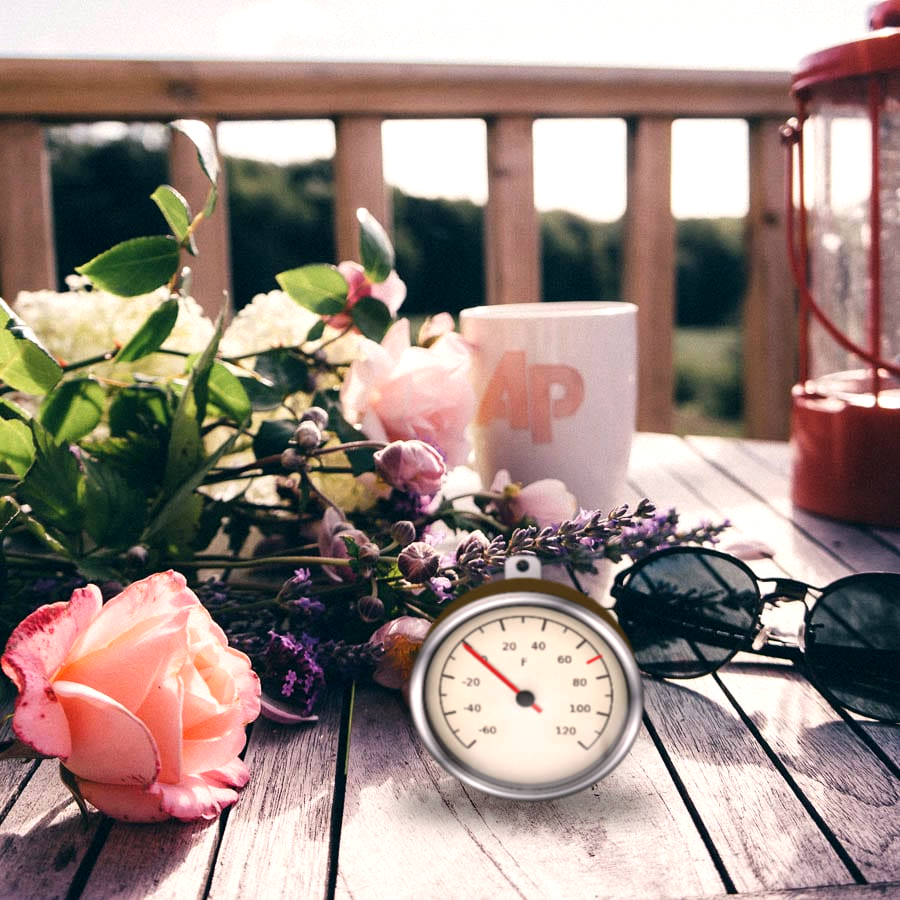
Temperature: 0 °F
